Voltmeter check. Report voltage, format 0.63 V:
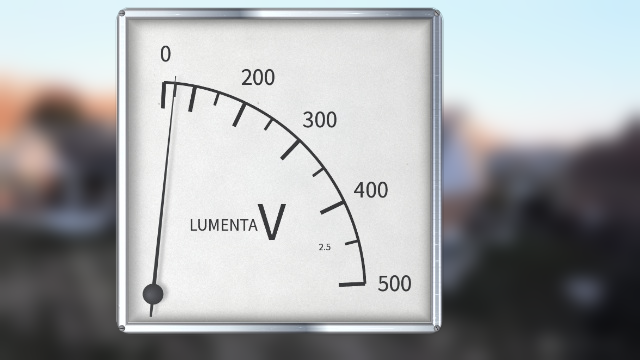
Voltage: 50 V
